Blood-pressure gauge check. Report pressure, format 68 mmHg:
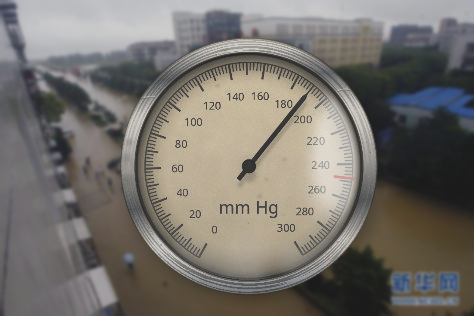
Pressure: 190 mmHg
